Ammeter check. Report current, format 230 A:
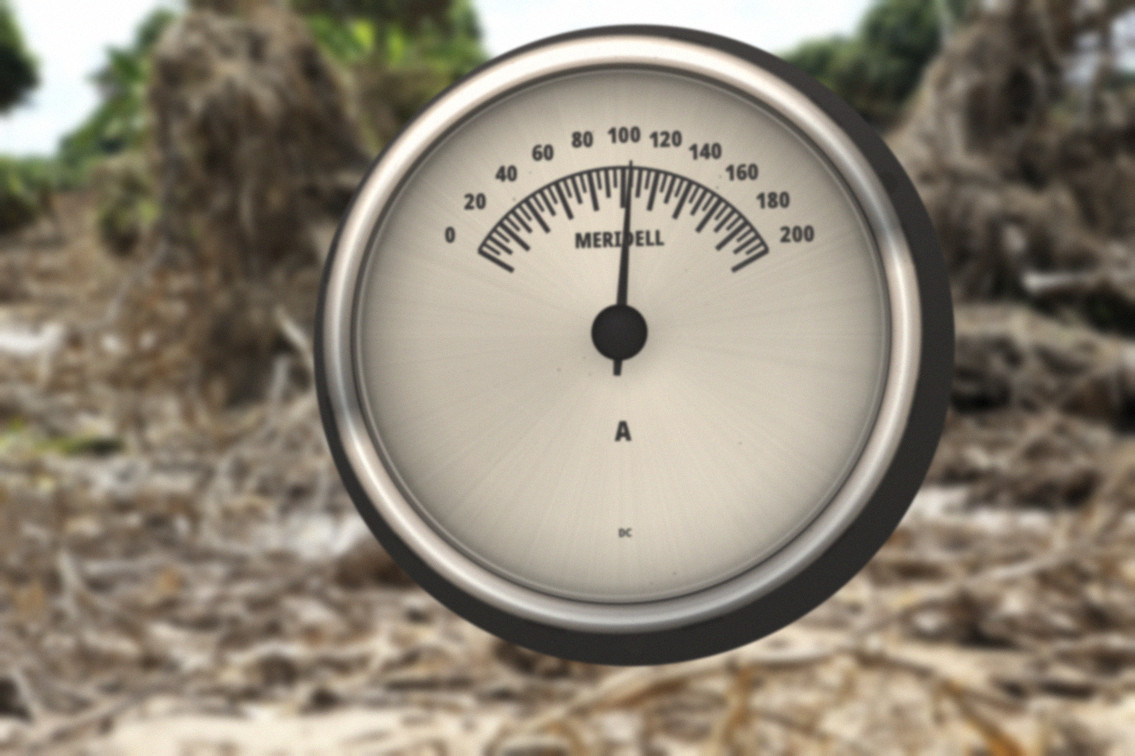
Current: 105 A
